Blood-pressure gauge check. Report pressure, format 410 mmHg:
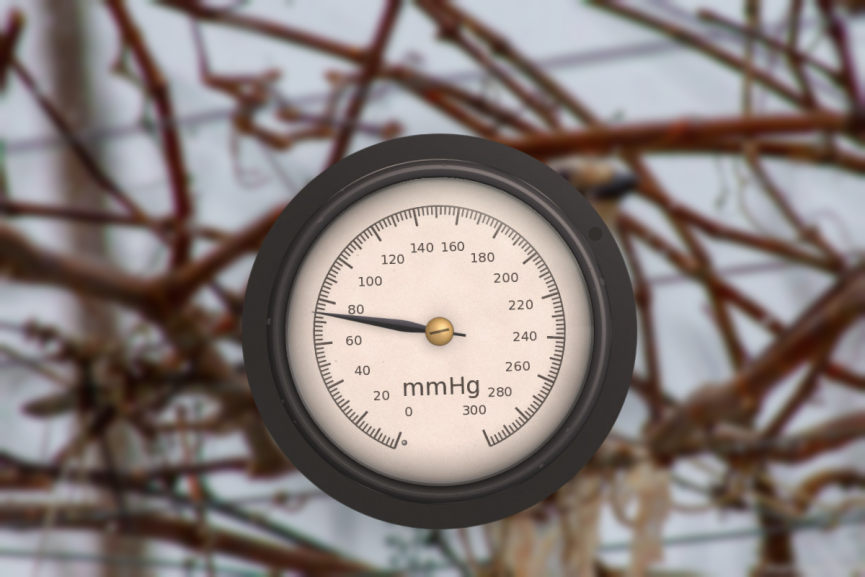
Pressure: 74 mmHg
